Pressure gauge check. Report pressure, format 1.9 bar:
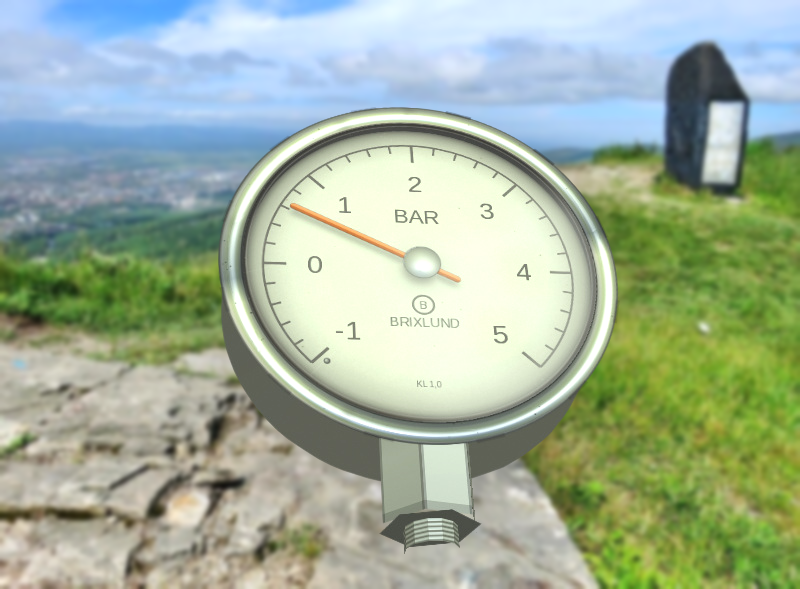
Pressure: 0.6 bar
